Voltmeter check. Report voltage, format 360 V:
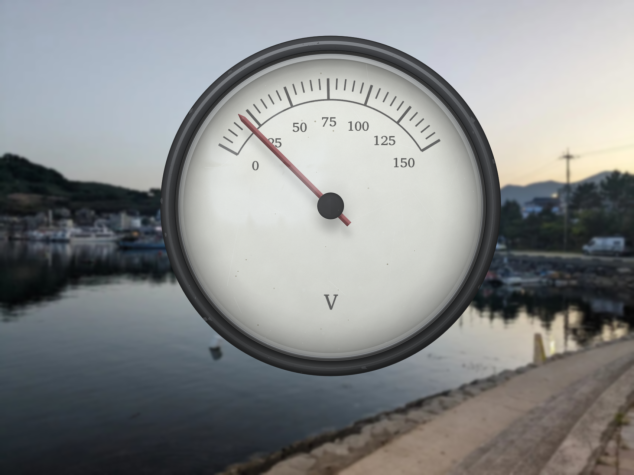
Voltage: 20 V
